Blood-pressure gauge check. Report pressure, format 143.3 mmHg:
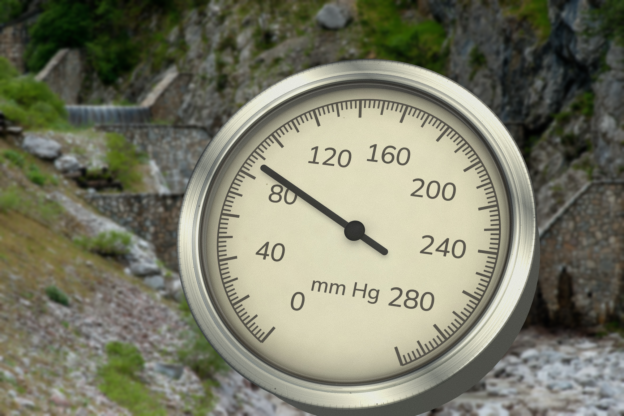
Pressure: 86 mmHg
